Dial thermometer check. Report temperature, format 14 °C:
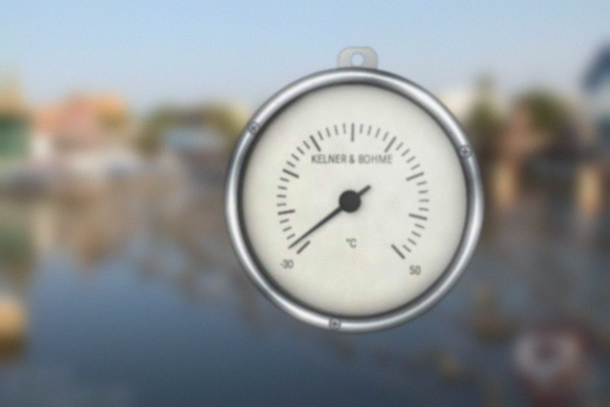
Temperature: -28 °C
